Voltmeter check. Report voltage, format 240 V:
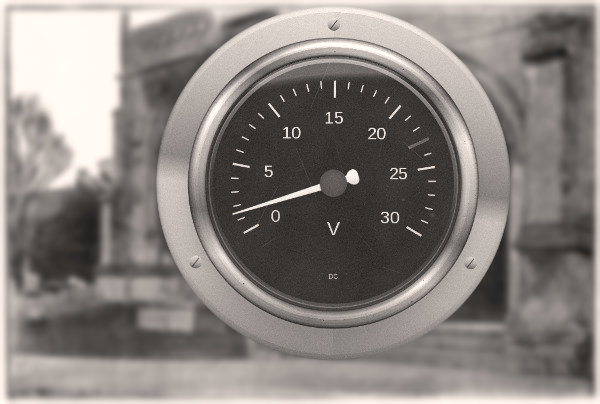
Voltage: 1.5 V
